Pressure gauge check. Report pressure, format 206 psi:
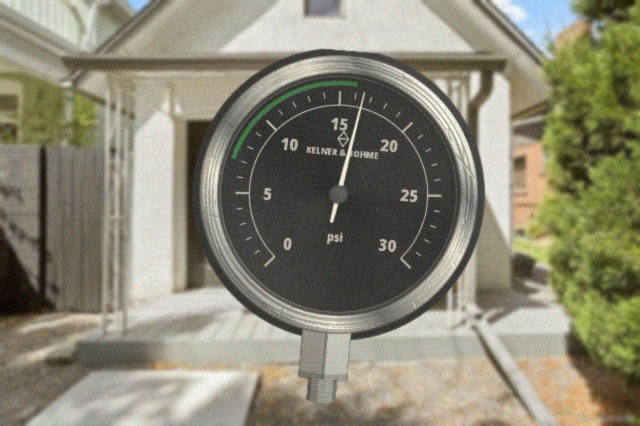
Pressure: 16.5 psi
